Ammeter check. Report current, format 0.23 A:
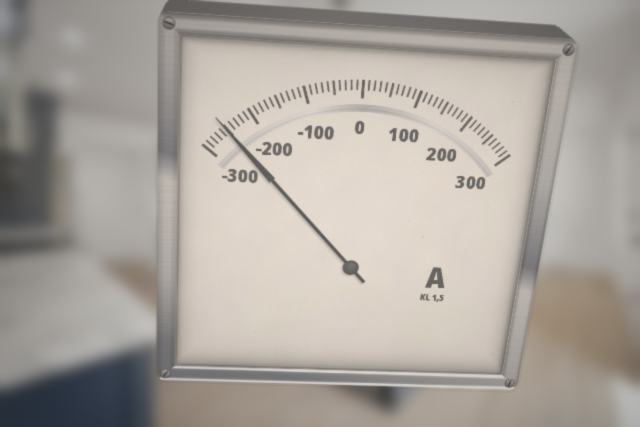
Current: -250 A
